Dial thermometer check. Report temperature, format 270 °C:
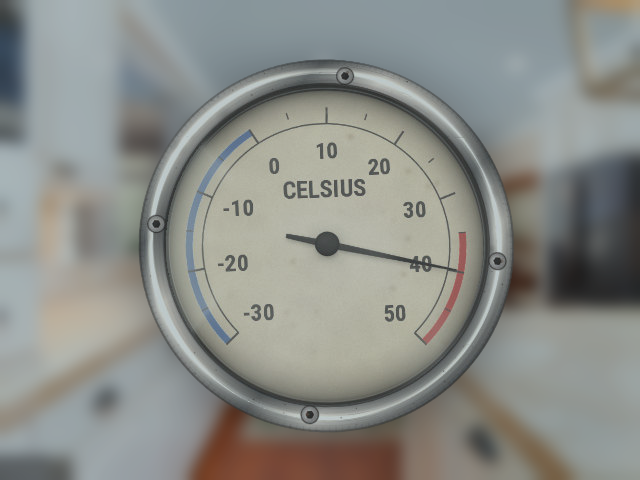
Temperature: 40 °C
